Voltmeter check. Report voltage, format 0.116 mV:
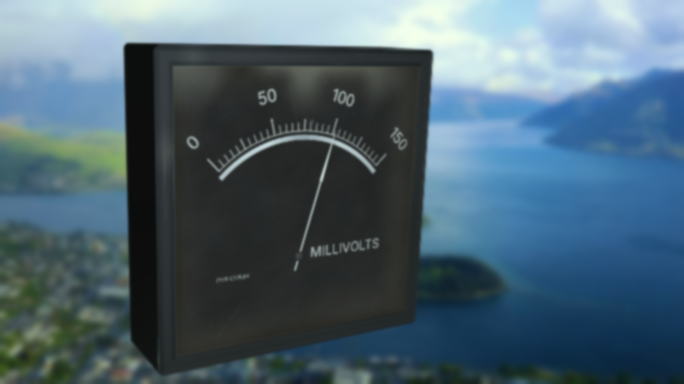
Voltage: 100 mV
